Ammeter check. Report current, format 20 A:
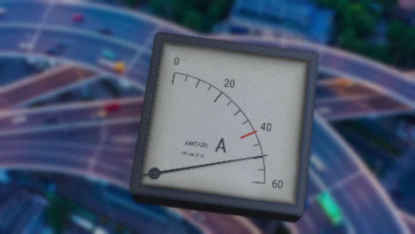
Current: 50 A
